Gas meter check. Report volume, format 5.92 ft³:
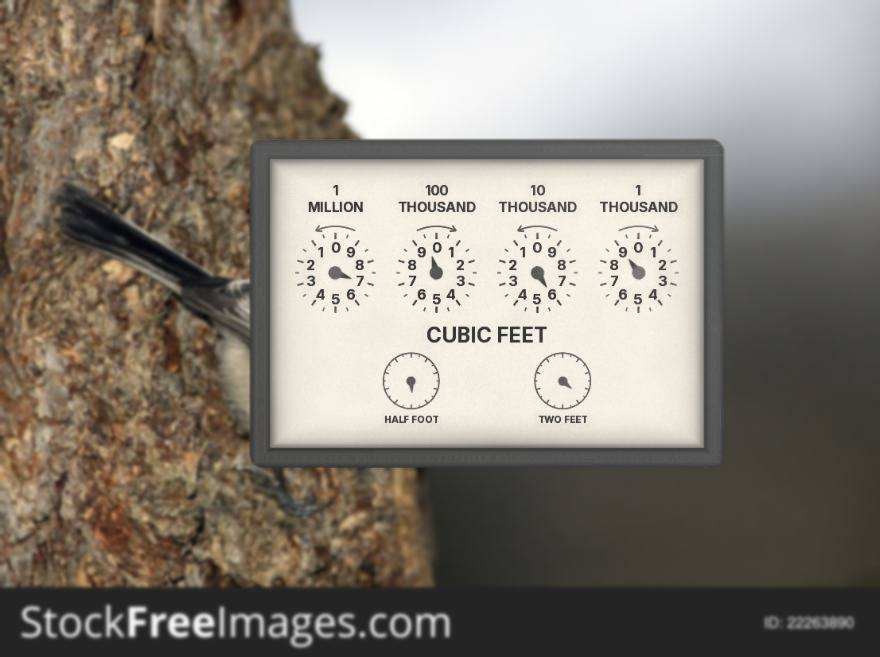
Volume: 695900 ft³
